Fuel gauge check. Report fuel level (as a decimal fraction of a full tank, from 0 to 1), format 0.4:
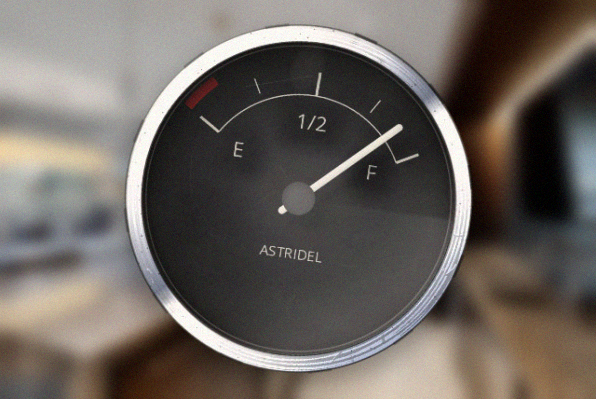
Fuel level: 0.875
